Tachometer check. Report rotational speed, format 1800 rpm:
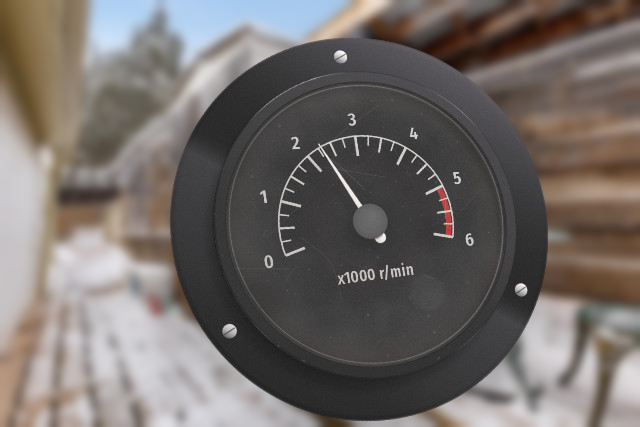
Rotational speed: 2250 rpm
